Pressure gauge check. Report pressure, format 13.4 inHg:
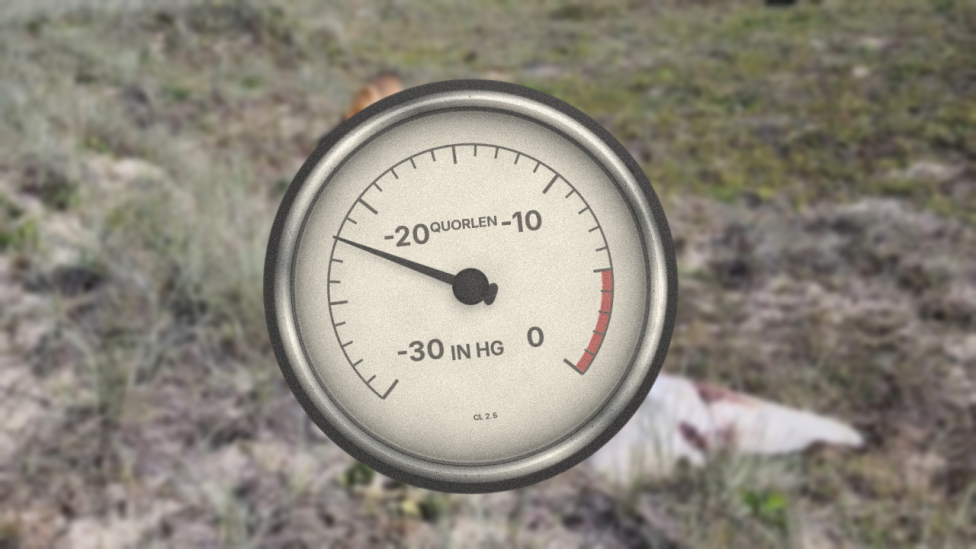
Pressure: -22 inHg
